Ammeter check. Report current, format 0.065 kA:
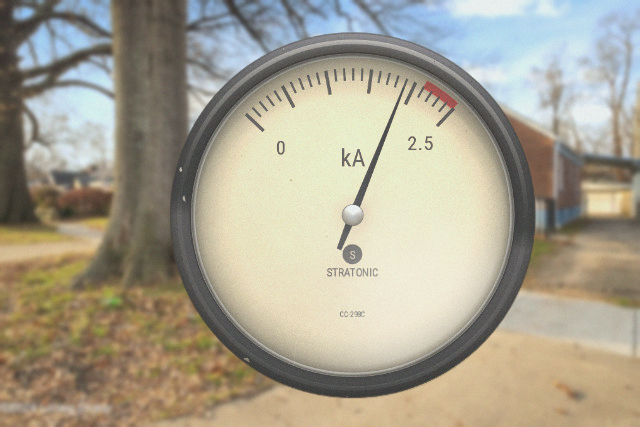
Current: 1.9 kA
